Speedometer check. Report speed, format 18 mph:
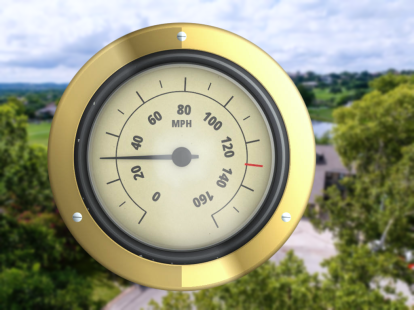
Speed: 30 mph
